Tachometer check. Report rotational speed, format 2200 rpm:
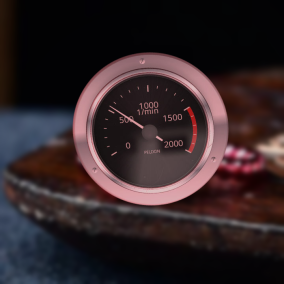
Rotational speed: 550 rpm
